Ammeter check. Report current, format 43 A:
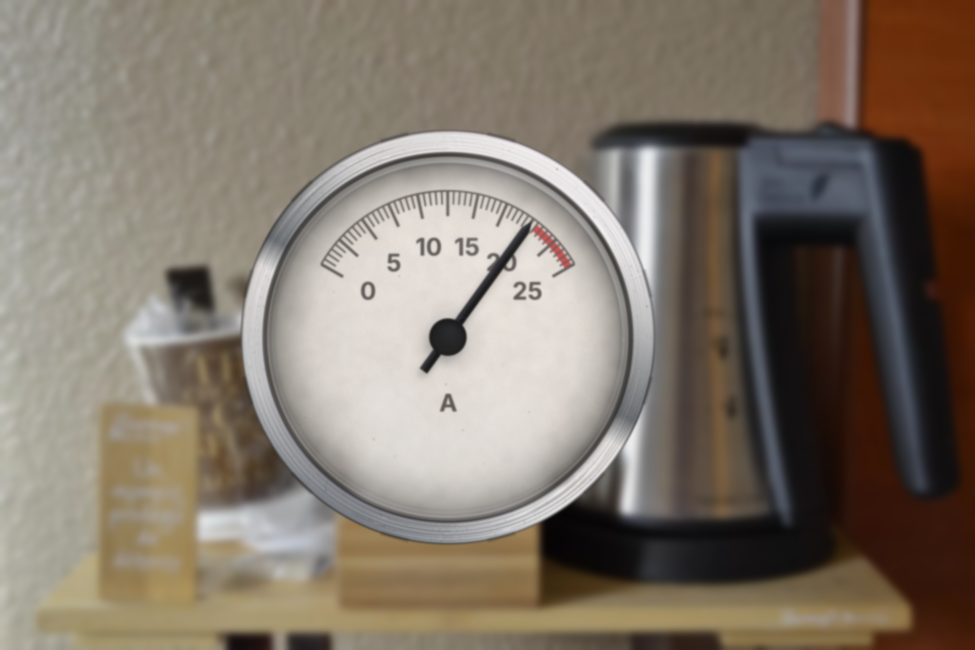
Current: 20 A
